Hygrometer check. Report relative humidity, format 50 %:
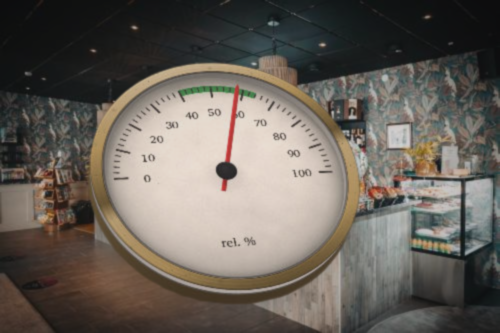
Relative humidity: 58 %
